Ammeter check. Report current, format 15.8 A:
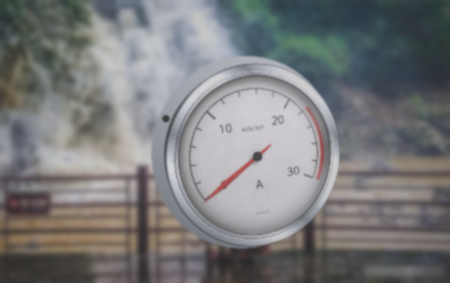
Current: 0 A
